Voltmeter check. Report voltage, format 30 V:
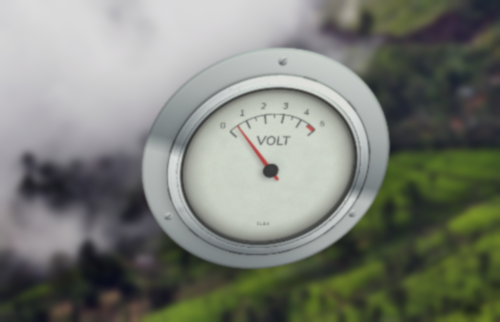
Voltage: 0.5 V
